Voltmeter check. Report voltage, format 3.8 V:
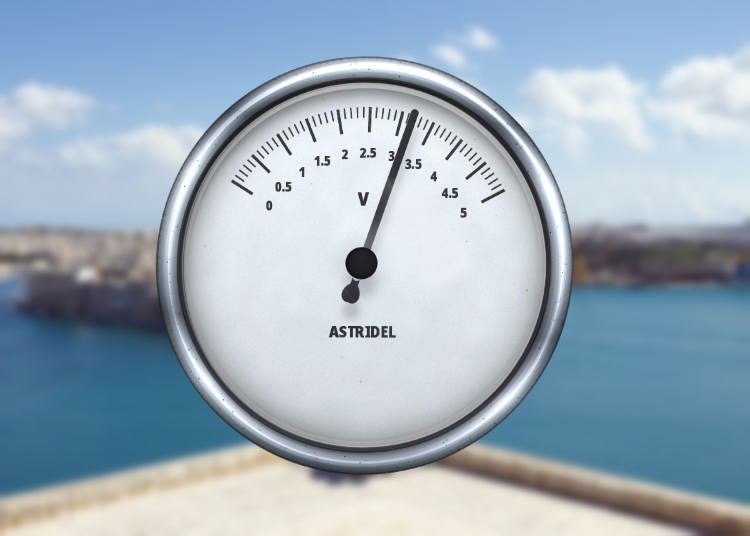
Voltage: 3.2 V
